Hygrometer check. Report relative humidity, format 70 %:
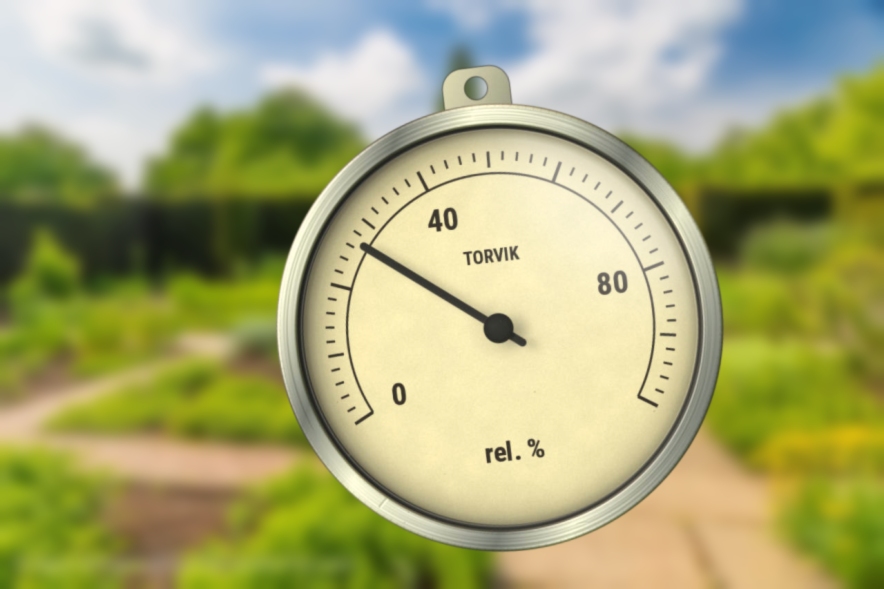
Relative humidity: 27 %
